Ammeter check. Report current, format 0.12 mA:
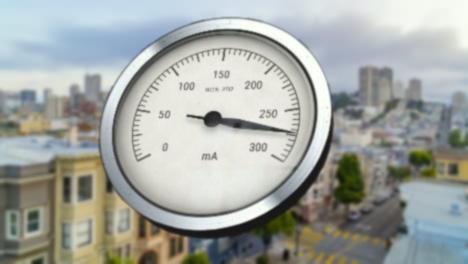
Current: 275 mA
